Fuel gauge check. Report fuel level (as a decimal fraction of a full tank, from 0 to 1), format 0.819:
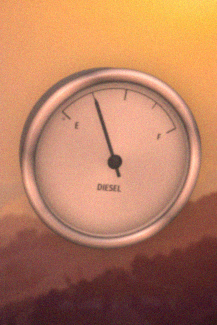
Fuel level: 0.25
